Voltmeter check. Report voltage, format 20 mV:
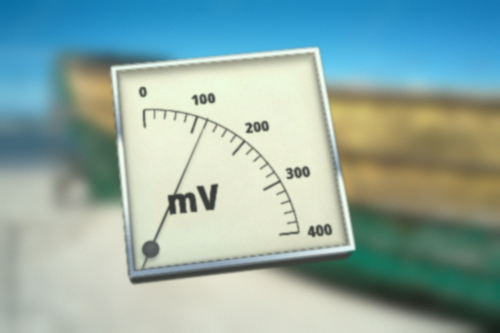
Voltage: 120 mV
